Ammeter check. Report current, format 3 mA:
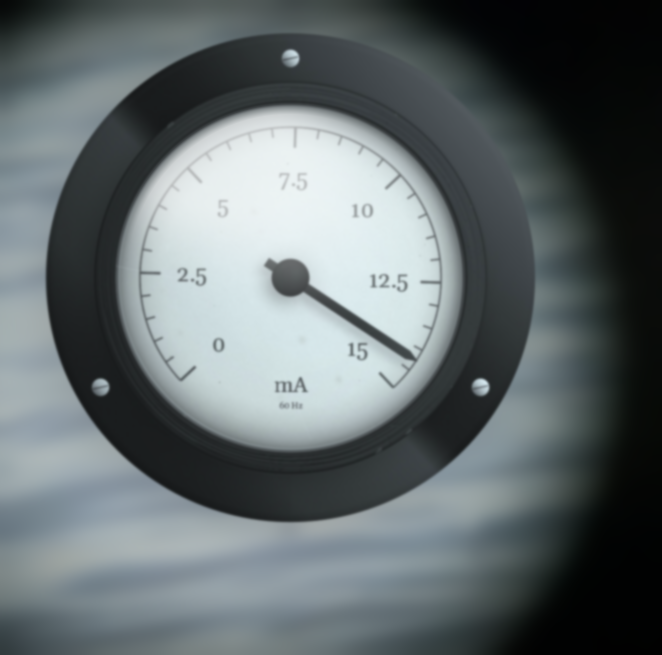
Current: 14.25 mA
